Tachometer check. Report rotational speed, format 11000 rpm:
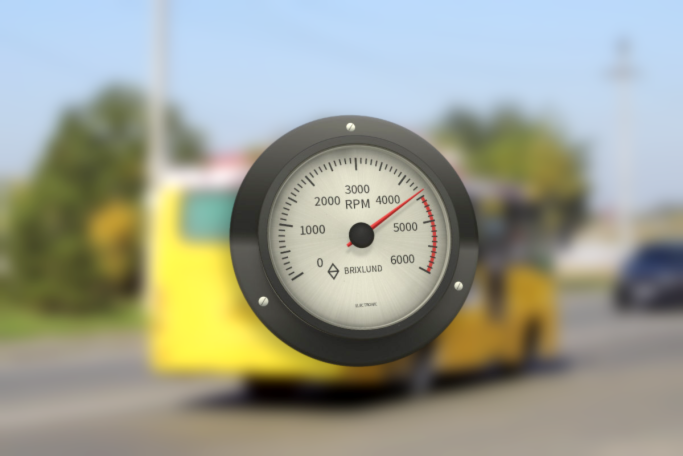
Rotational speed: 4400 rpm
